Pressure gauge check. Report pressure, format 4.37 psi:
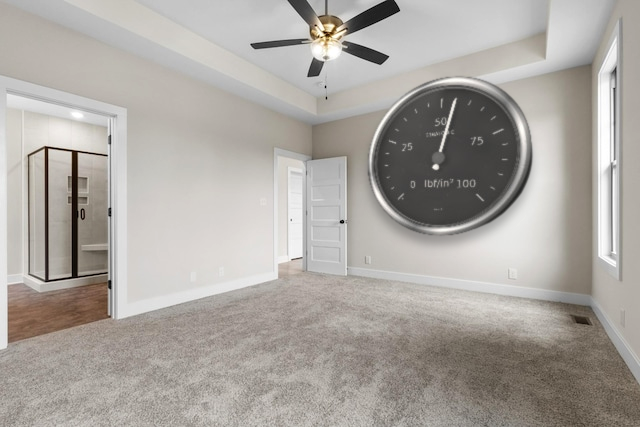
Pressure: 55 psi
